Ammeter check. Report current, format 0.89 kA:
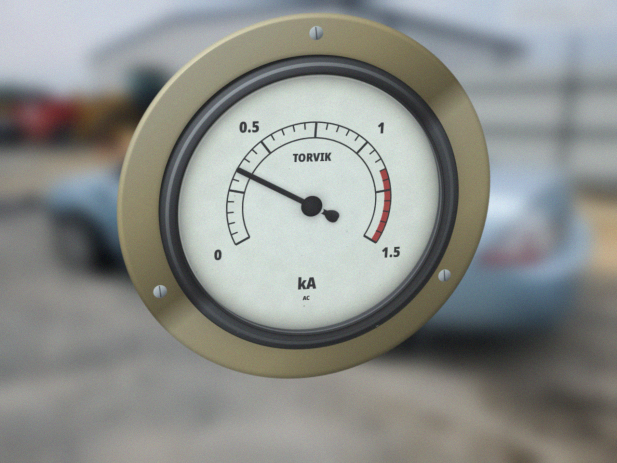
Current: 0.35 kA
